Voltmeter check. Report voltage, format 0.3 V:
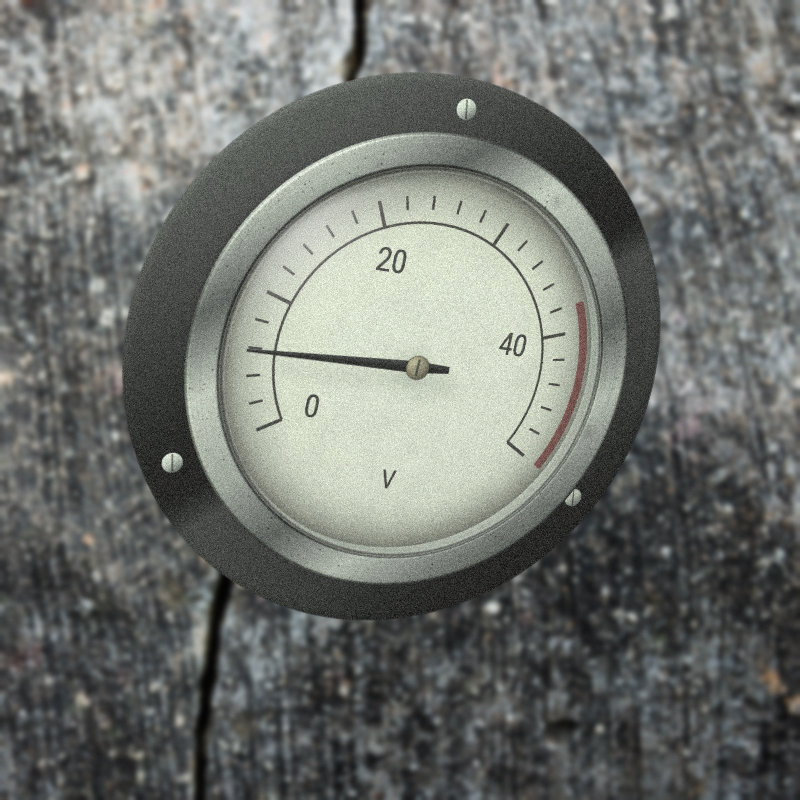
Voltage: 6 V
